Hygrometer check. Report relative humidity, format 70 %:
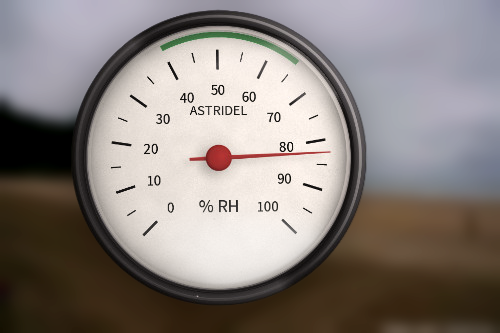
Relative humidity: 82.5 %
